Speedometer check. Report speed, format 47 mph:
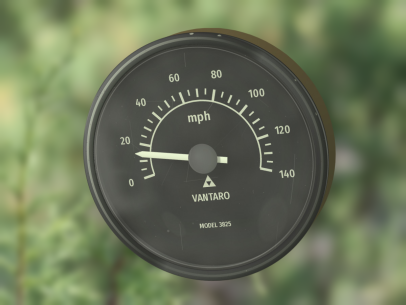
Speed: 15 mph
